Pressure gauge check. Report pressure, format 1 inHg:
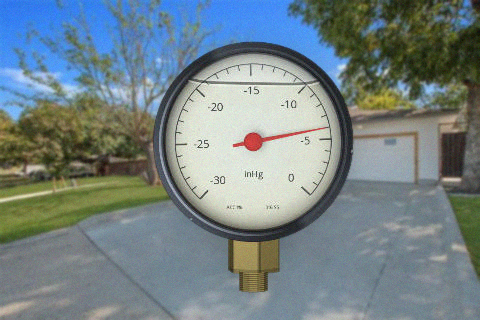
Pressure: -6 inHg
